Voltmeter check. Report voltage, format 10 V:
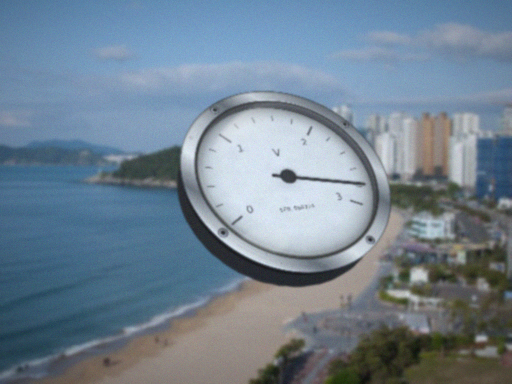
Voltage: 2.8 V
